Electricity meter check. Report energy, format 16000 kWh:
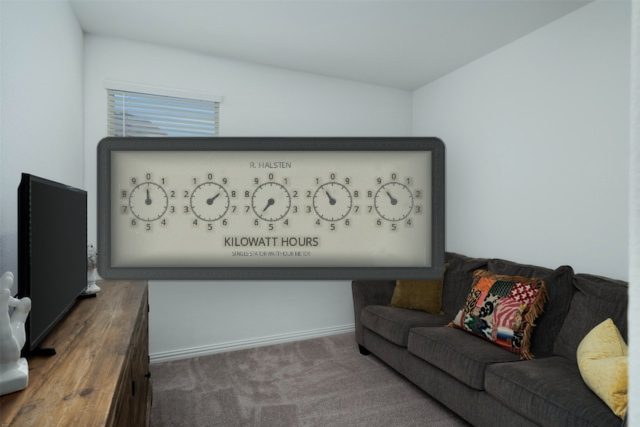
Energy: 98609 kWh
